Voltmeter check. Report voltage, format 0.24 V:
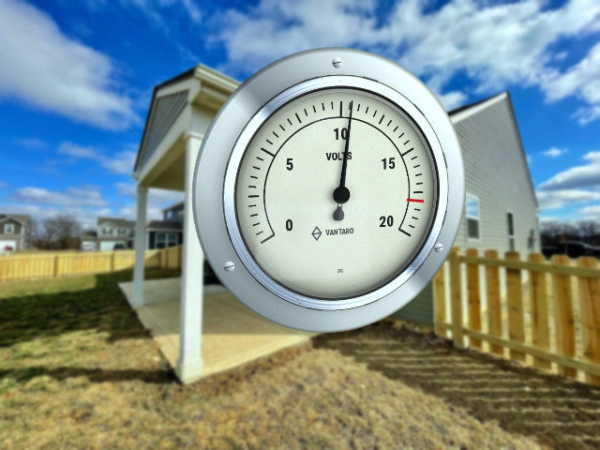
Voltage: 10.5 V
